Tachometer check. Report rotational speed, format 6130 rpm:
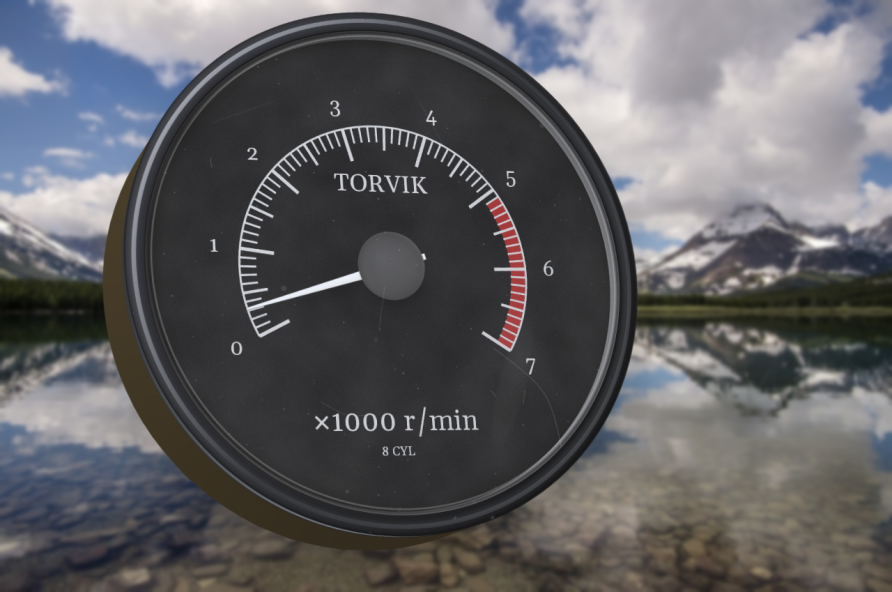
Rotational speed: 300 rpm
